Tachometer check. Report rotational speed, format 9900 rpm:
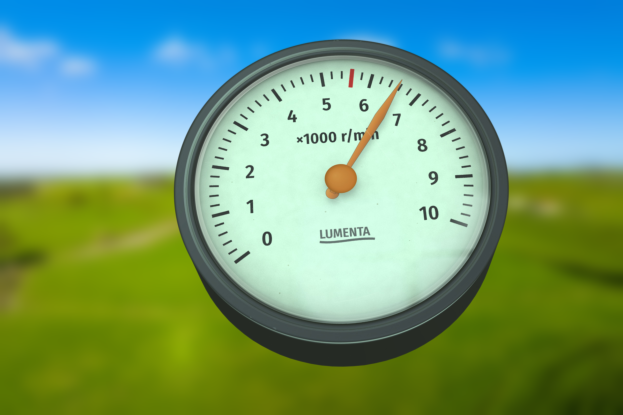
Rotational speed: 6600 rpm
